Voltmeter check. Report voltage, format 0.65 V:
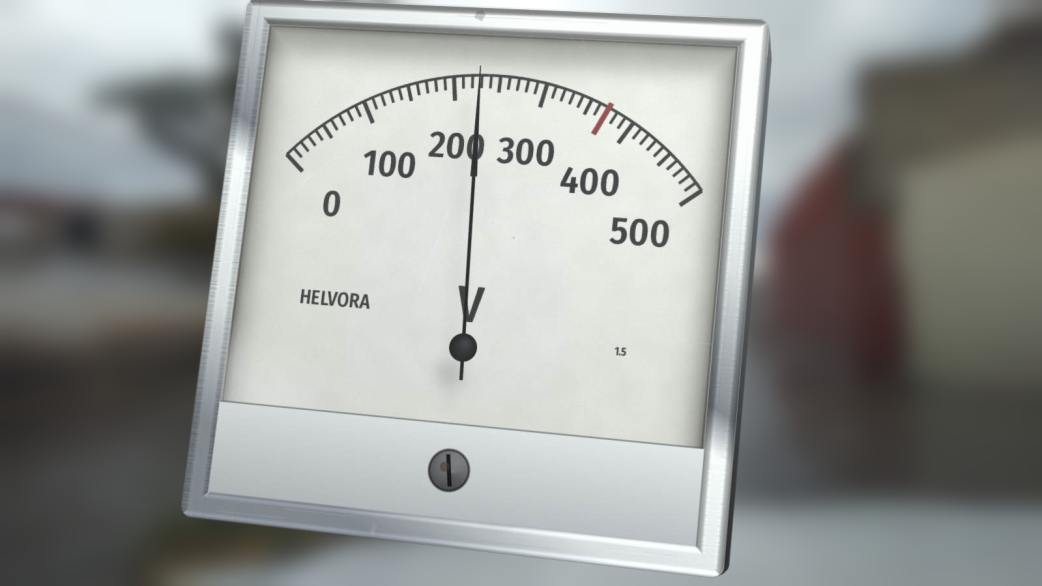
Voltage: 230 V
